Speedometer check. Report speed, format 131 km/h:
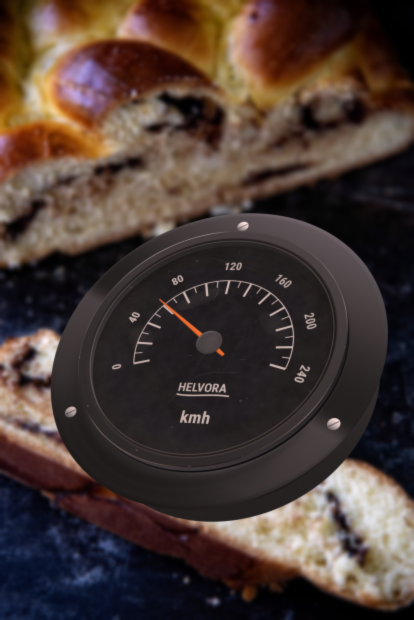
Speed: 60 km/h
